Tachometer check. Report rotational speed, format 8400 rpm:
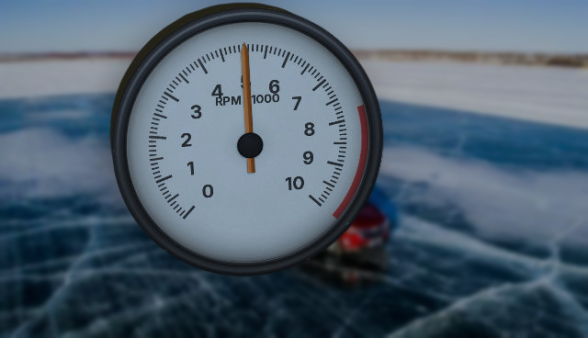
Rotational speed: 5000 rpm
